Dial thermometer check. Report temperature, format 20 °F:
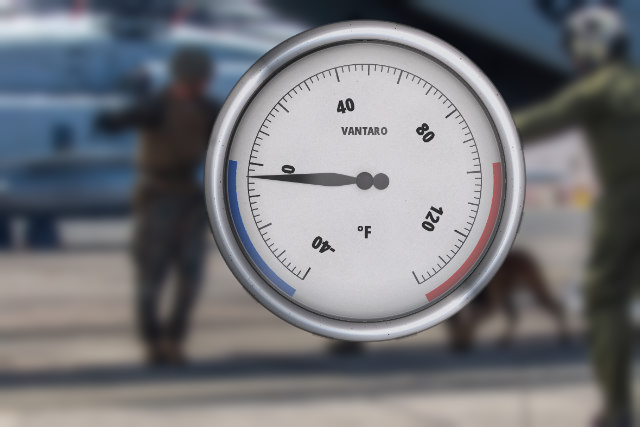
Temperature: -4 °F
